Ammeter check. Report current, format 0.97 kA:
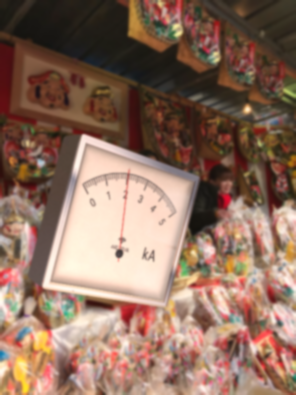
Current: 2 kA
